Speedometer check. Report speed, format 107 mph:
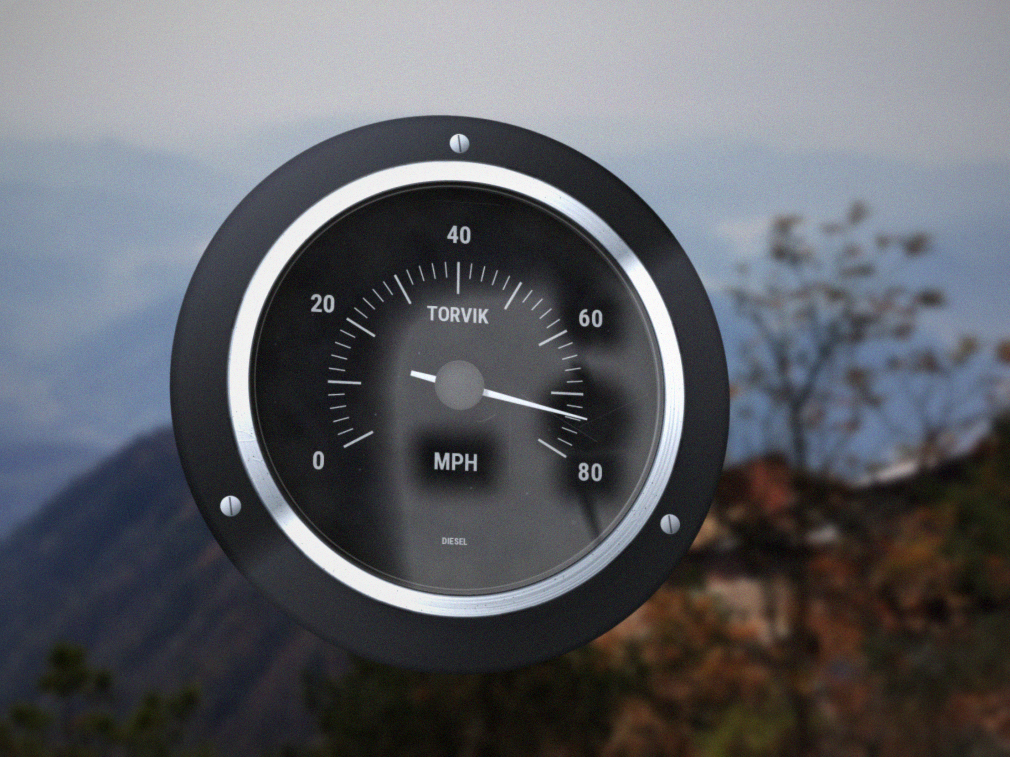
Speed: 74 mph
